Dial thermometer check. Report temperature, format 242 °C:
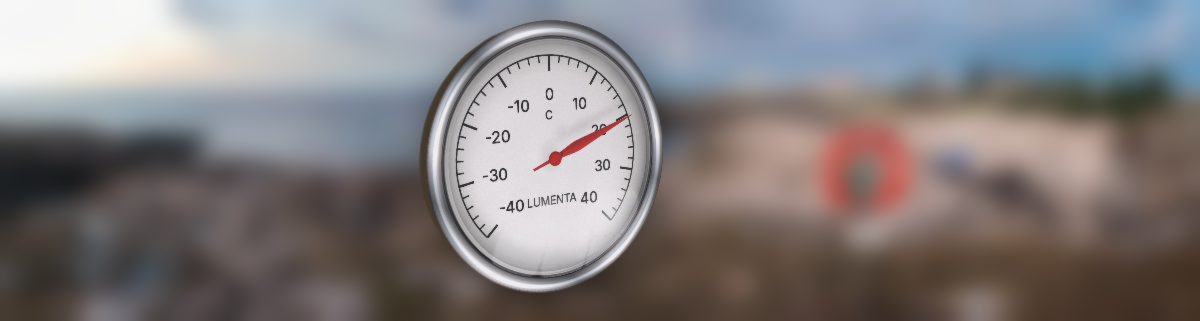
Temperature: 20 °C
